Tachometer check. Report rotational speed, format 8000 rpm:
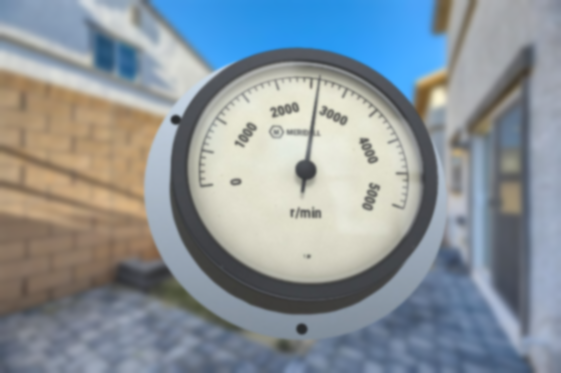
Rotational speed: 2600 rpm
